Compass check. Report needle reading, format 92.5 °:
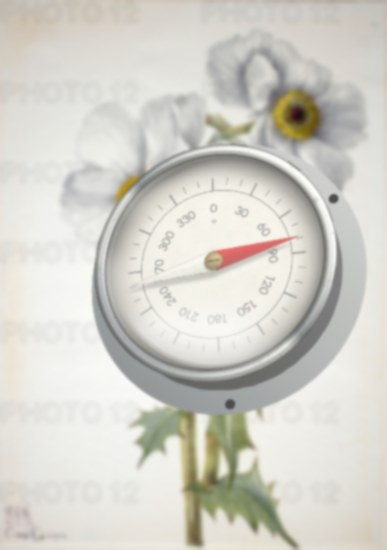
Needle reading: 80 °
